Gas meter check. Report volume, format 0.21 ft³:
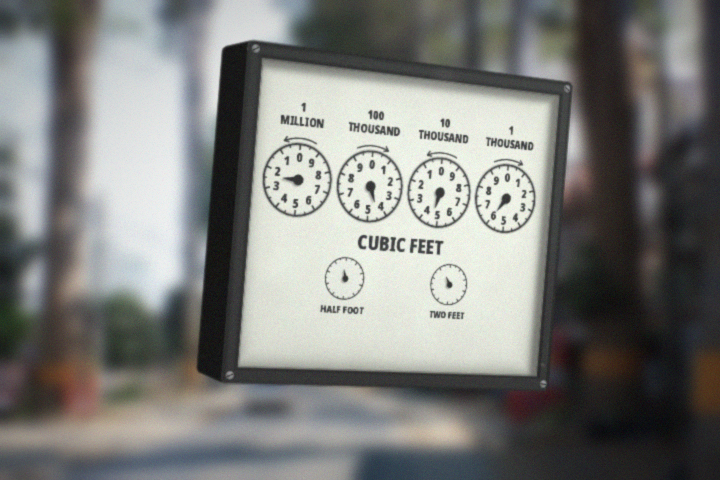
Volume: 244600 ft³
